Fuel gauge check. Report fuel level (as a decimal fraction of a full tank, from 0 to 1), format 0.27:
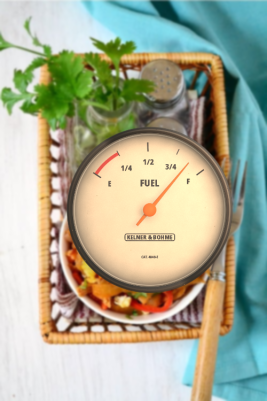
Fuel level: 0.875
